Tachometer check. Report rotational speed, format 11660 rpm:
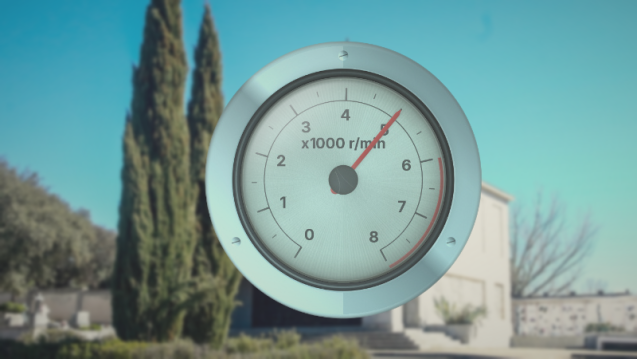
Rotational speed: 5000 rpm
